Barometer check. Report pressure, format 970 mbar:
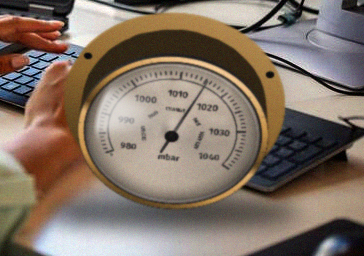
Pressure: 1015 mbar
